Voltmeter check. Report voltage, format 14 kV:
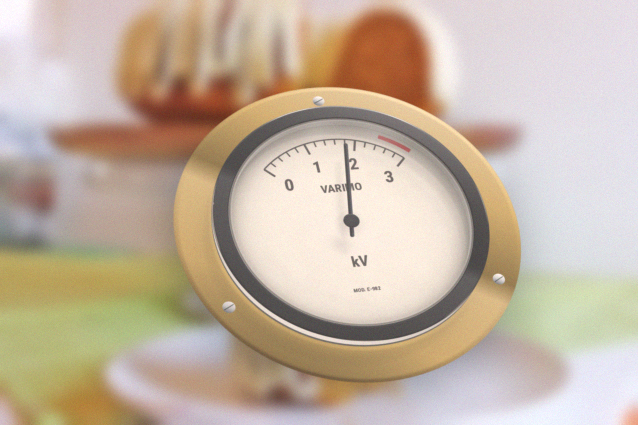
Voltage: 1.8 kV
